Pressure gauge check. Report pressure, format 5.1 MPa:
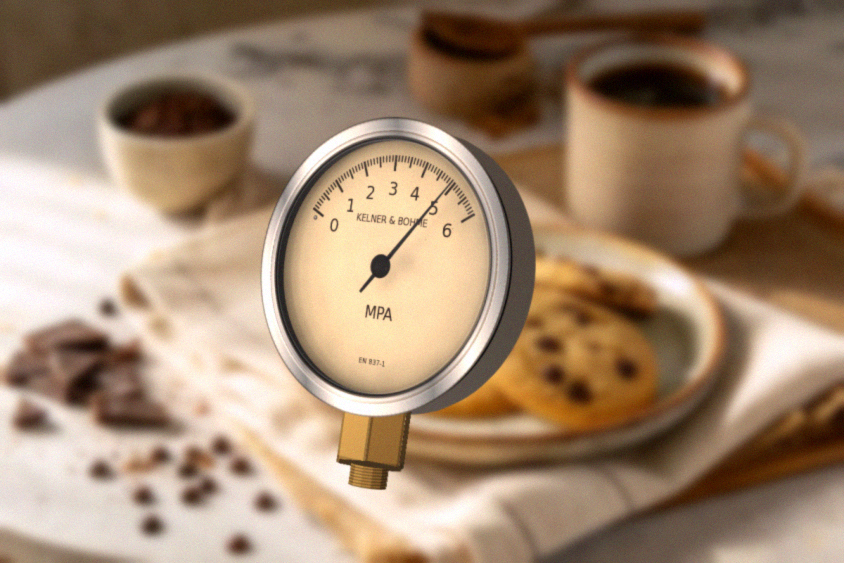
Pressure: 5 MPa
